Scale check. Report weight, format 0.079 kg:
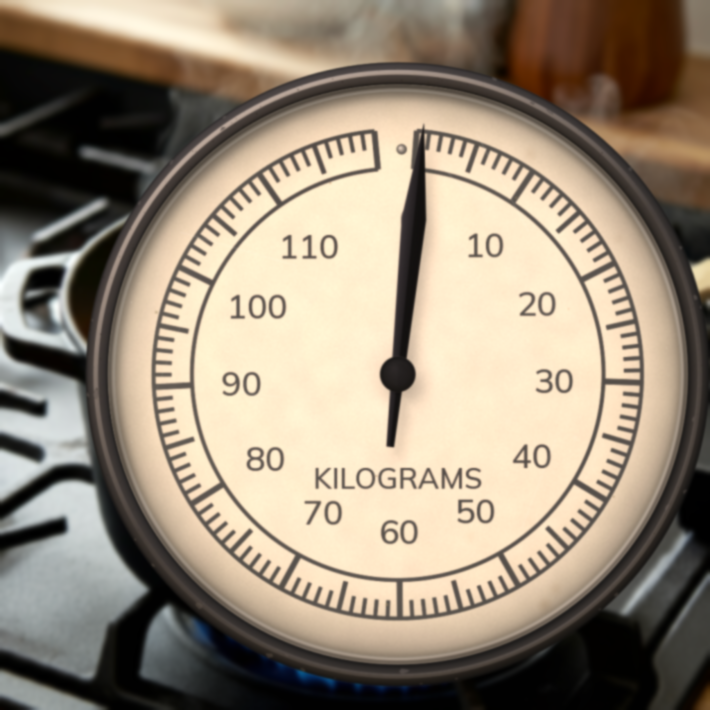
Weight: 0.5 kg
